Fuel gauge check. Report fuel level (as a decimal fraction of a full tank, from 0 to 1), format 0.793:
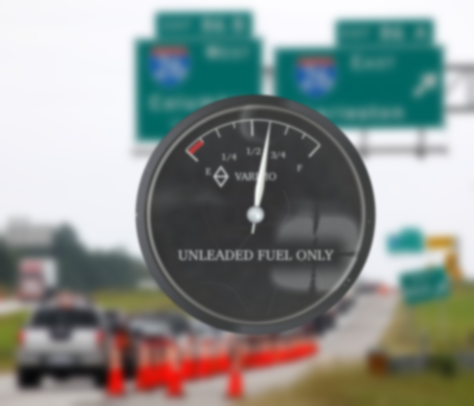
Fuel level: 0.625
